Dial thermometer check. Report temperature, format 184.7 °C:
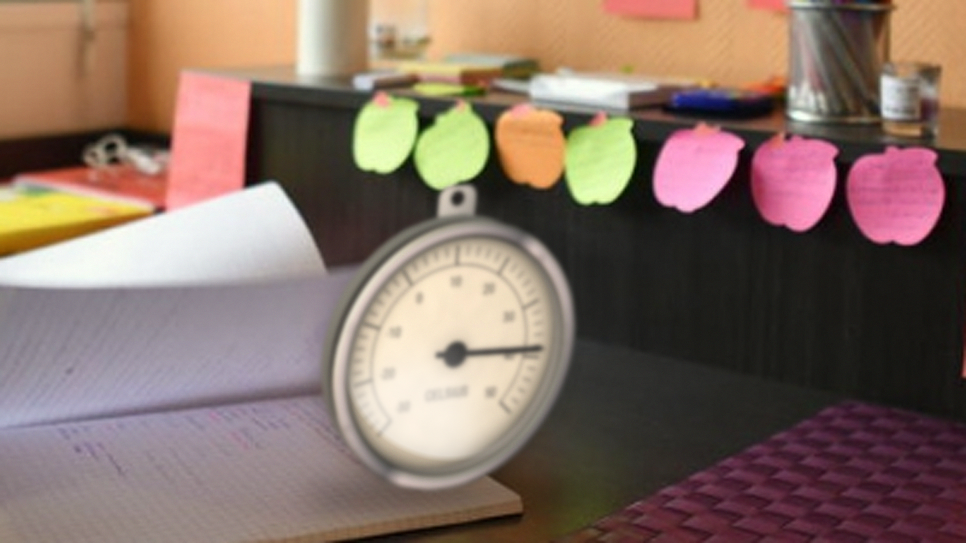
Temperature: 38 °C
